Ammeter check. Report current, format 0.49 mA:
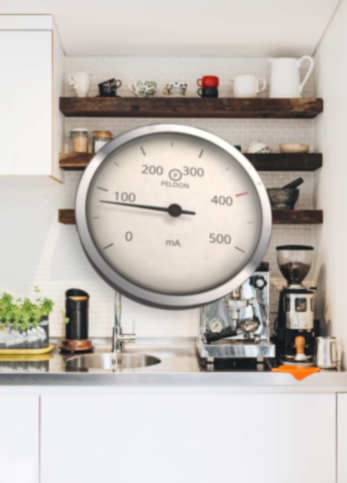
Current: 75 mA
